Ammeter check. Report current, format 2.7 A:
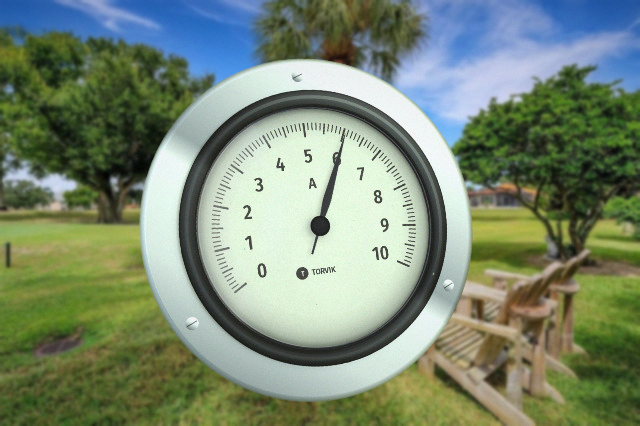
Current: 6 A
